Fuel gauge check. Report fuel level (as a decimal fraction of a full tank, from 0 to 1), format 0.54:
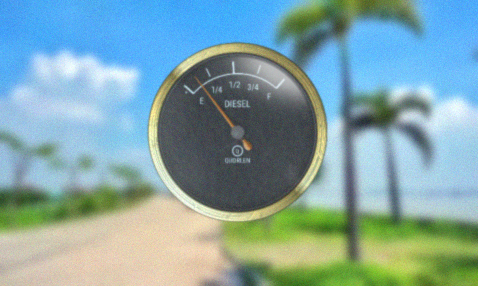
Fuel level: 0.125
